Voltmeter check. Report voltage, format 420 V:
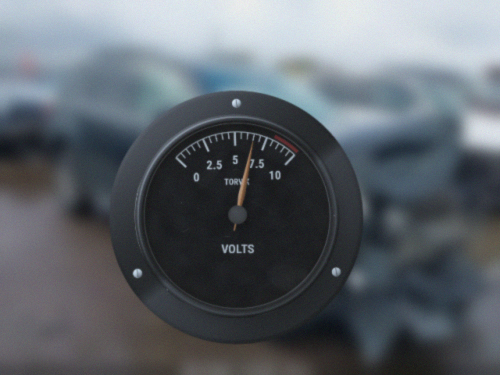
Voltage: 6.5 V
